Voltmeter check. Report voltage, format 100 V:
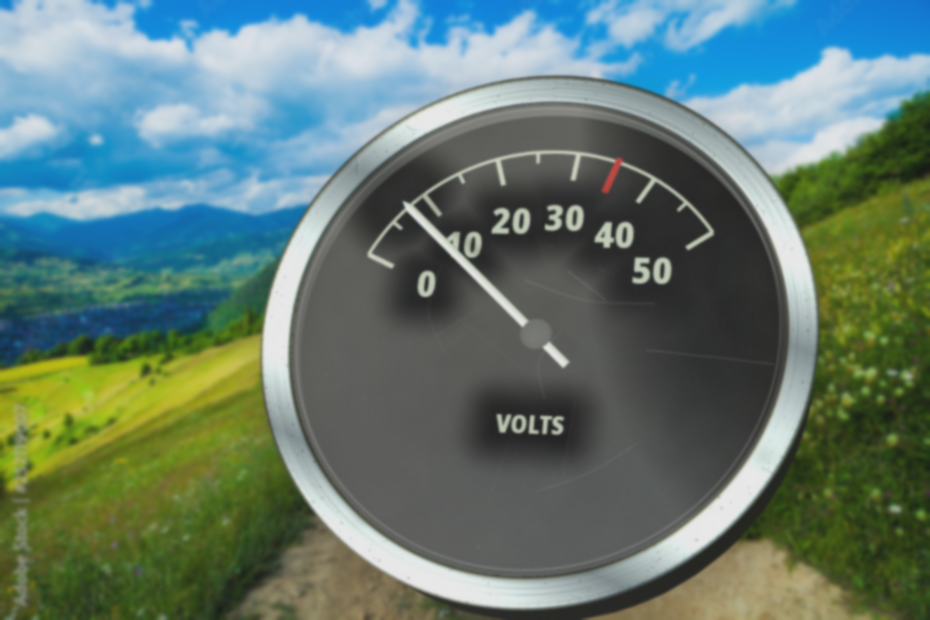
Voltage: 7.5 V
